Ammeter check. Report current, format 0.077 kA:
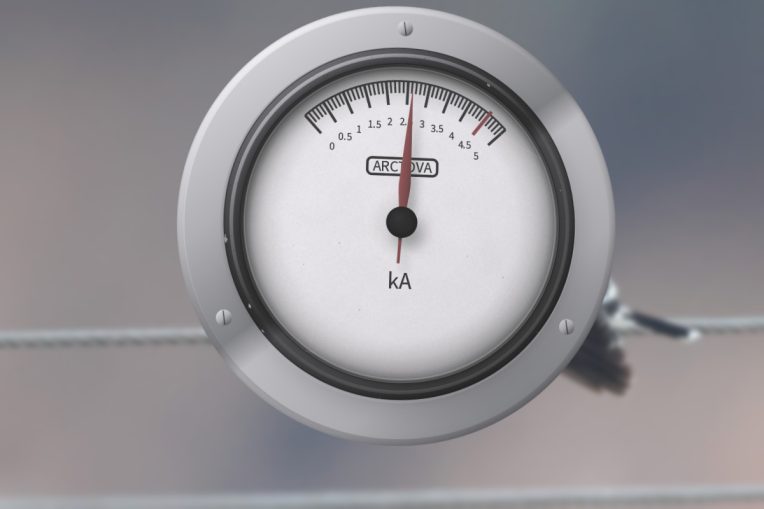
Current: 2.6 kA
